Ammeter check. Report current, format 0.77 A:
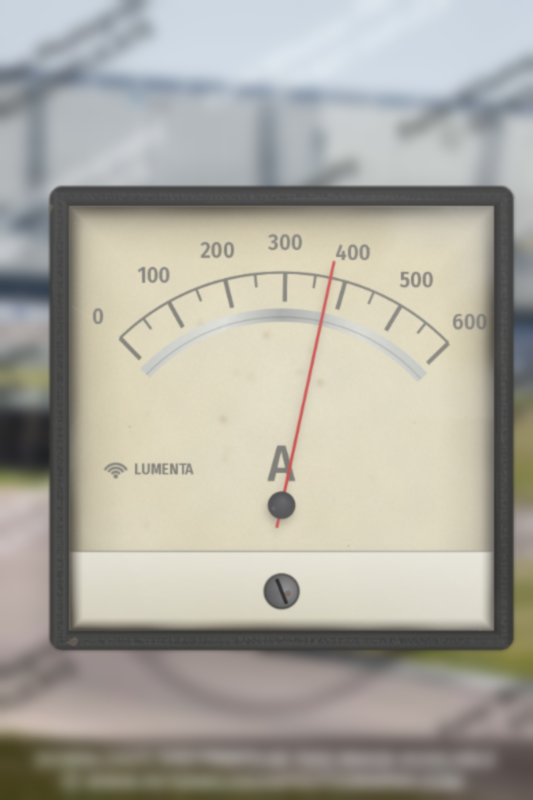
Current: 375 A
